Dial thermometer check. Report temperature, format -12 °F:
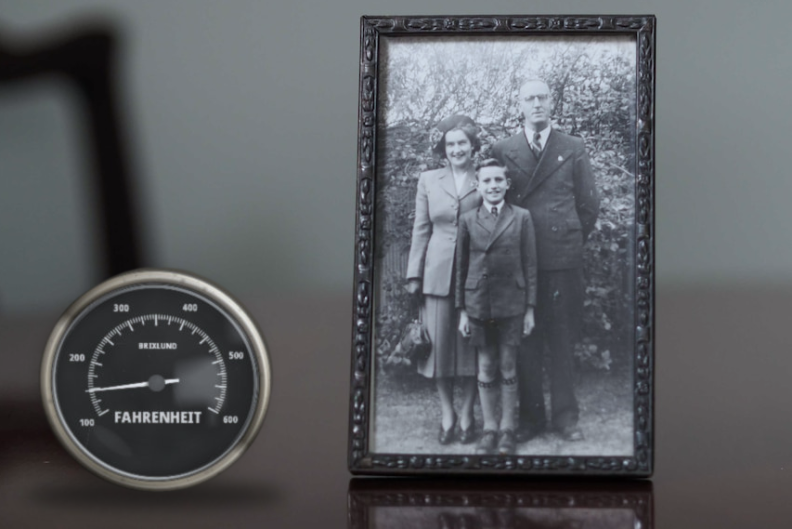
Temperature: 150 °F
